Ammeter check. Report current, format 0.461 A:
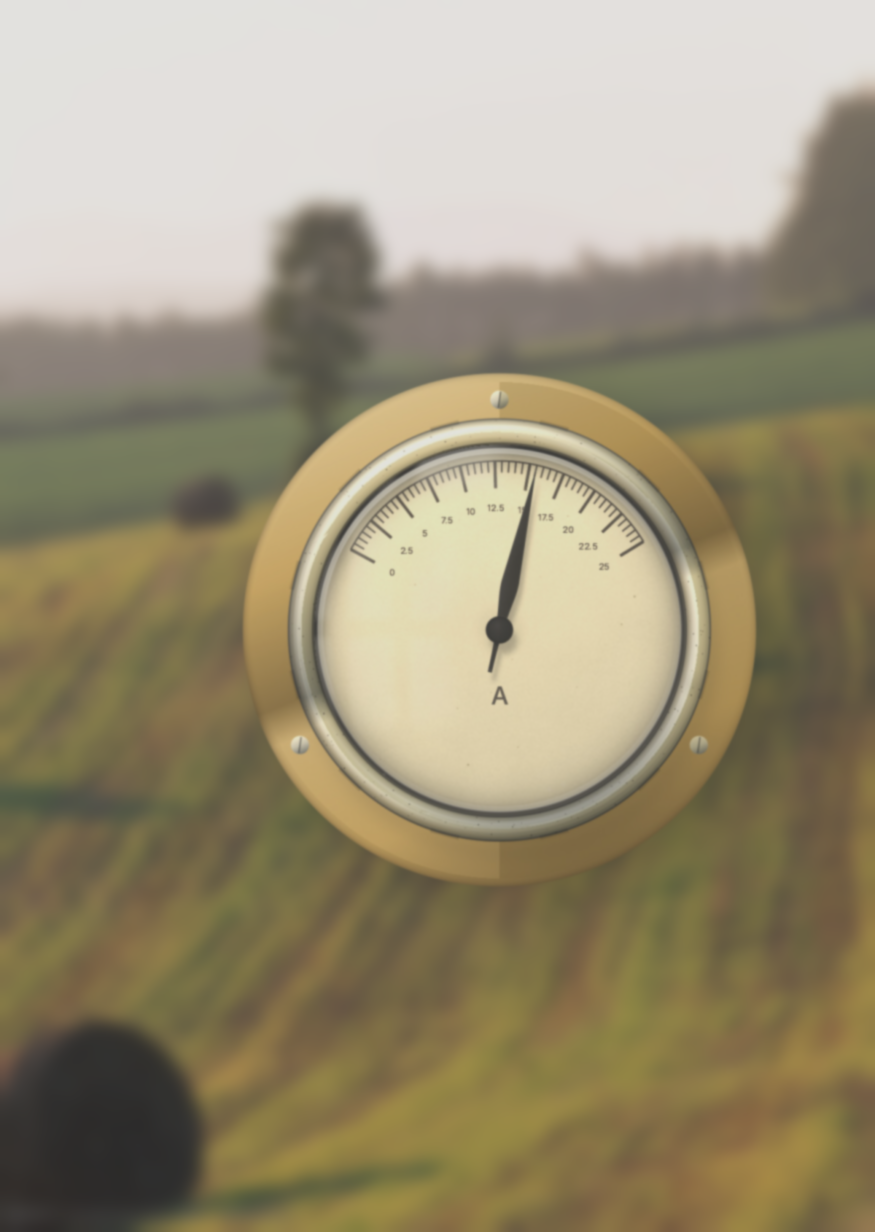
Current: 15.5 A
